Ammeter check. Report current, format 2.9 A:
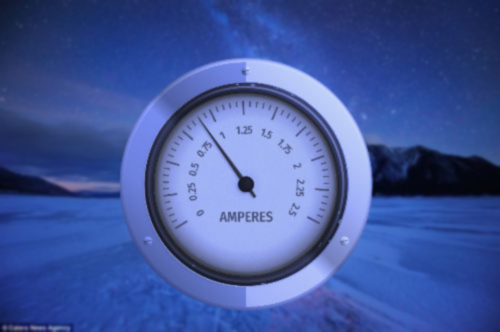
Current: 0.9 A
